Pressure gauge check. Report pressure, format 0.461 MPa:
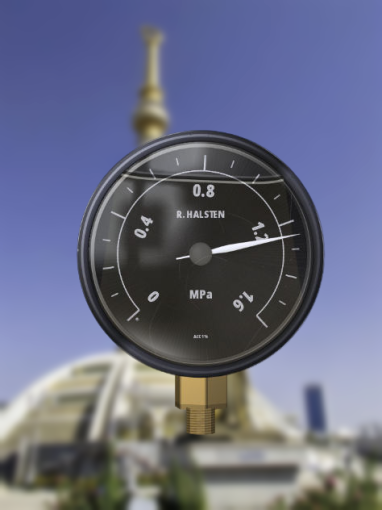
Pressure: 1.25 MPa
